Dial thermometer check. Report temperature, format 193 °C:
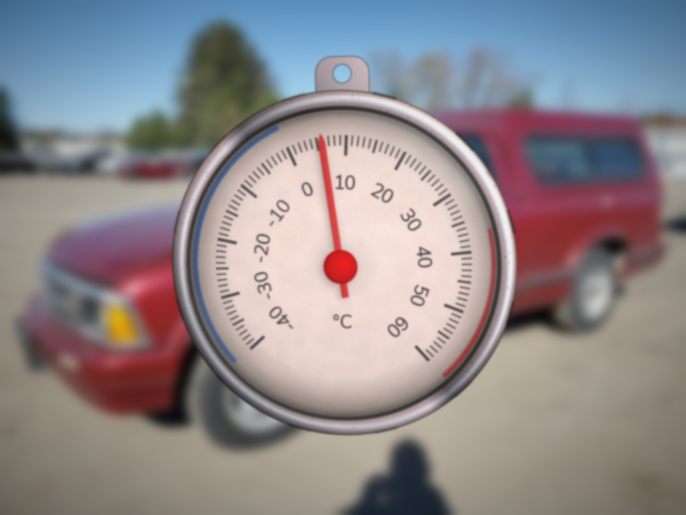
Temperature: 6 °C
